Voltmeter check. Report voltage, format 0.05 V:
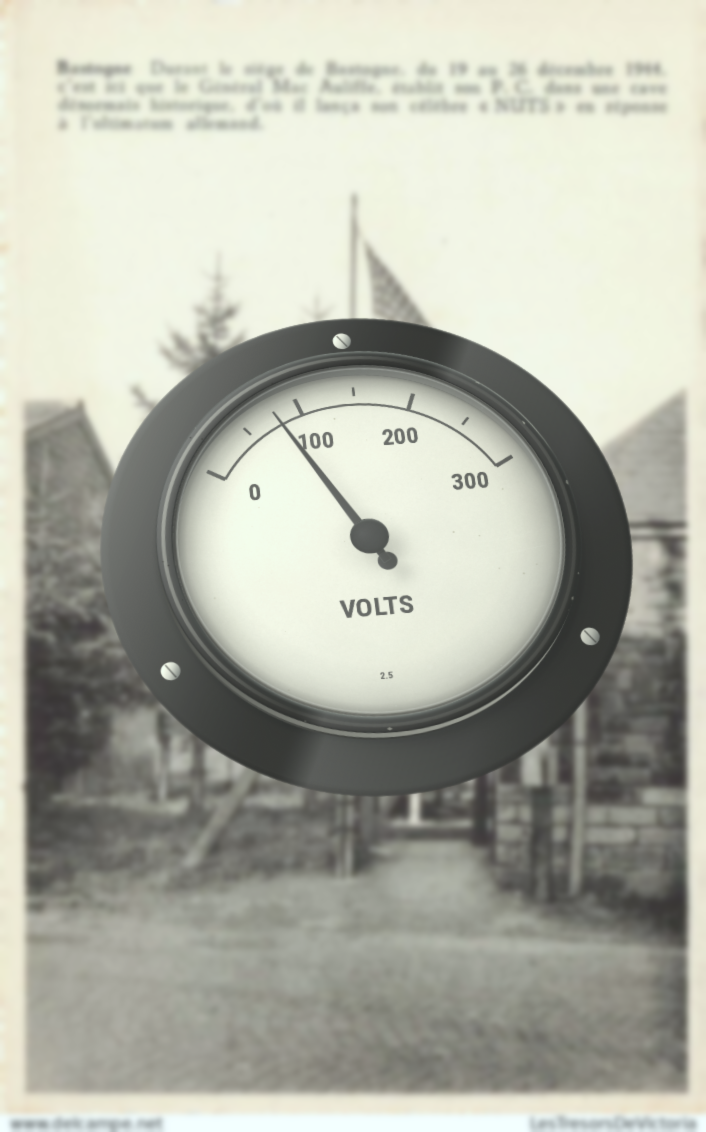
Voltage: 75 V
